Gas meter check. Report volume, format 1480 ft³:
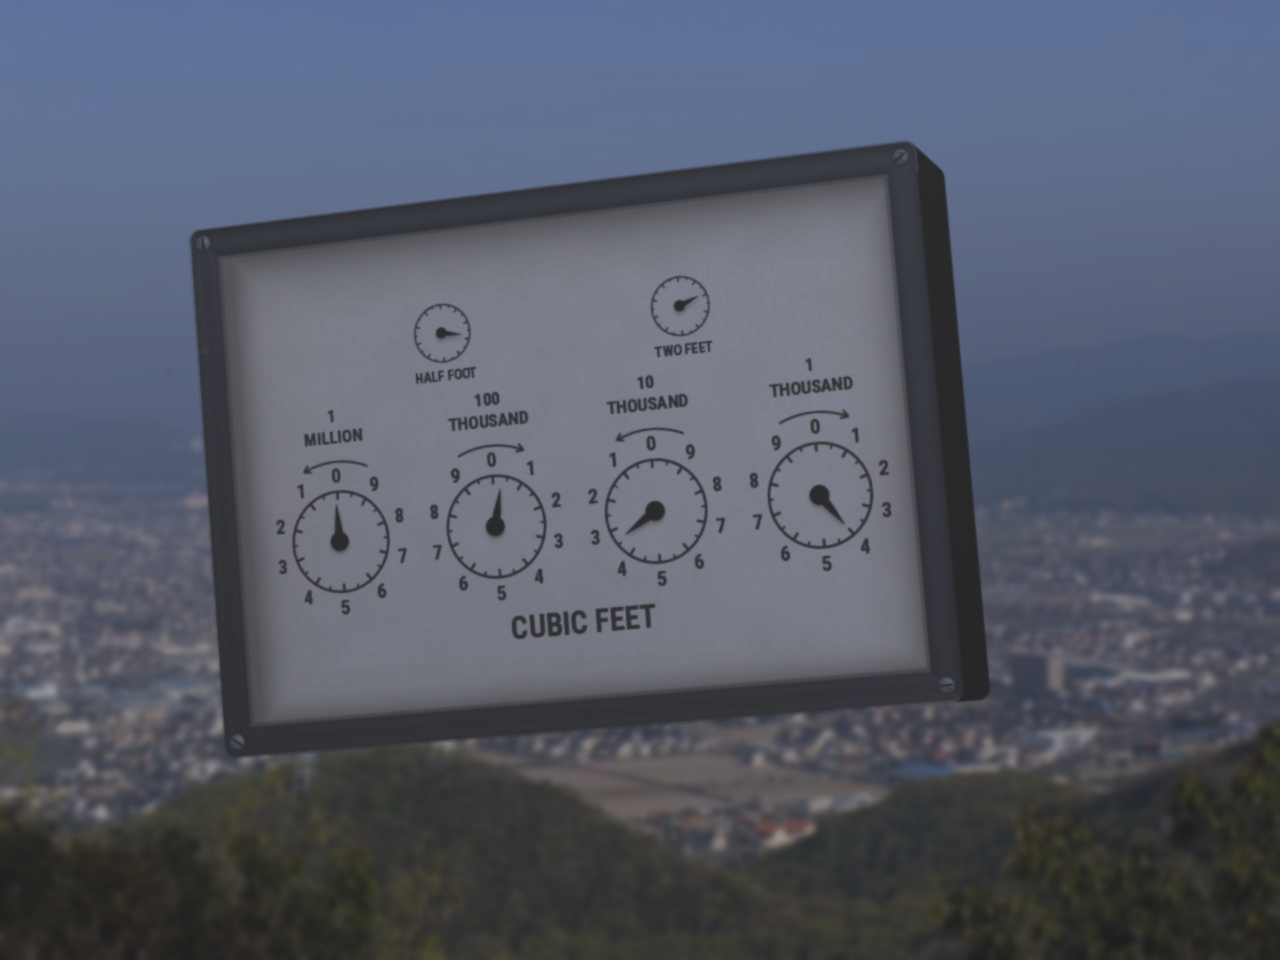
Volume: 3400 ft³
